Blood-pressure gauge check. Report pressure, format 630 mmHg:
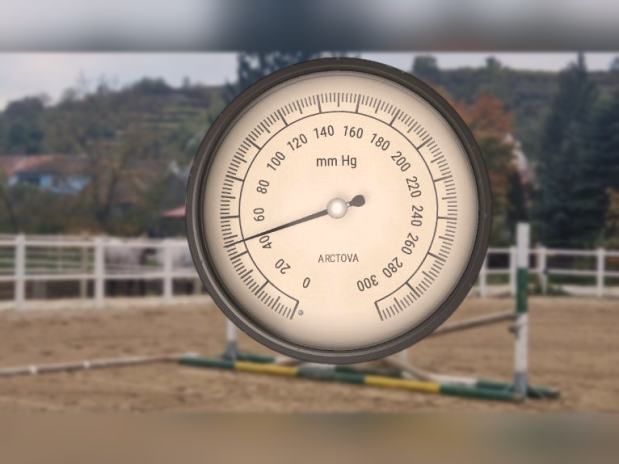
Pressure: 46 mmHg
